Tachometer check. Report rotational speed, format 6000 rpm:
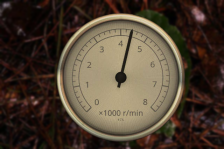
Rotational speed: 4400 rpm
